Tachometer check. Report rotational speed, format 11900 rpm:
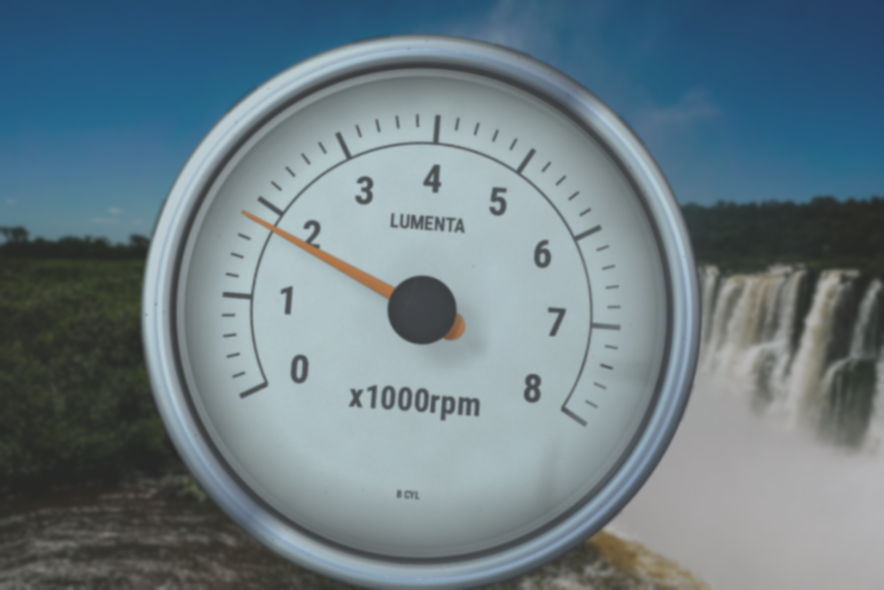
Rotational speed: 1800 rpm
